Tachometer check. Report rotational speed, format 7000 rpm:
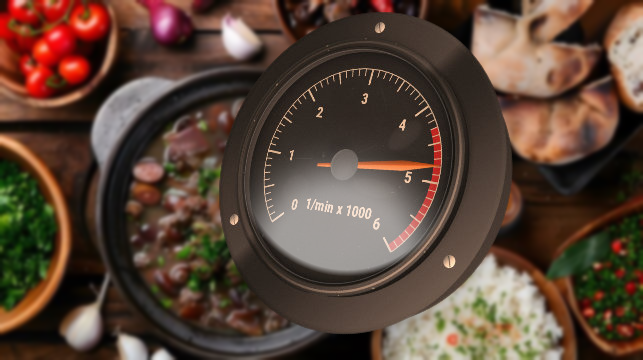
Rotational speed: 4800 rpm
